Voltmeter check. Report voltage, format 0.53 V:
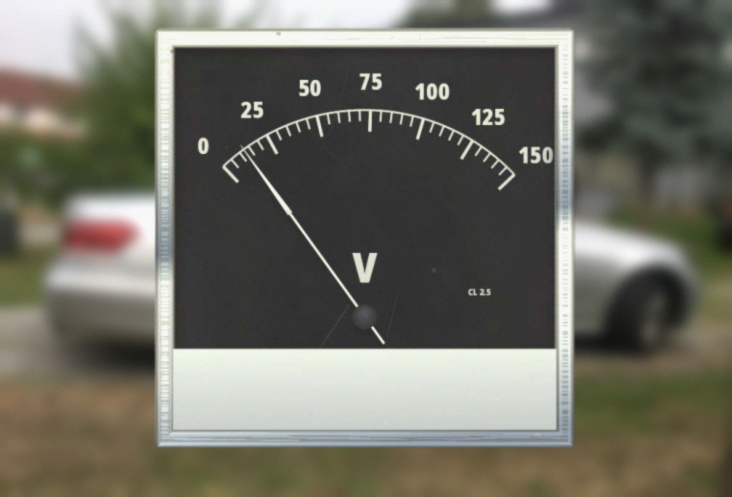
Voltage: 12.5 V
